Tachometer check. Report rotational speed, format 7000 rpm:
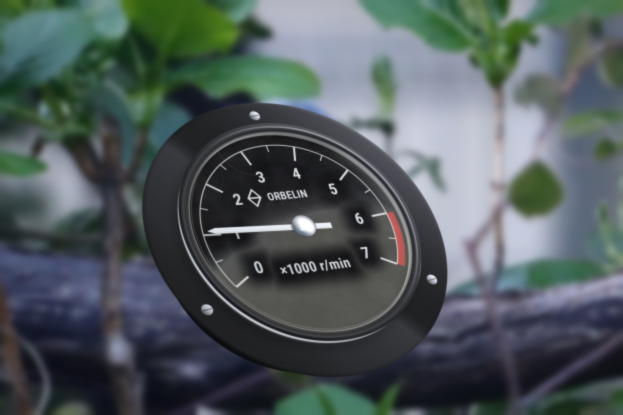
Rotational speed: 1000 rpm
